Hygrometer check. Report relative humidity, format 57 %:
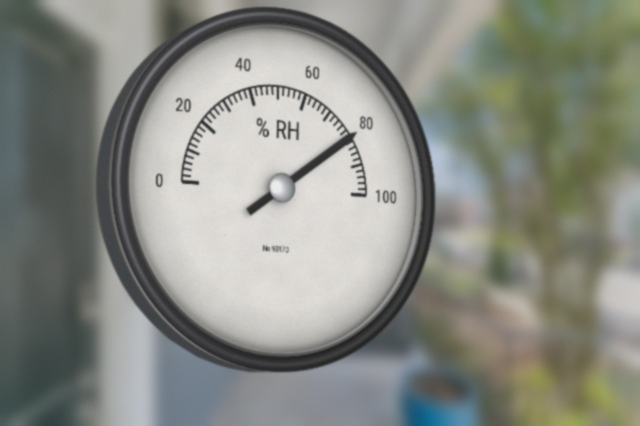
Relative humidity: 80 %
